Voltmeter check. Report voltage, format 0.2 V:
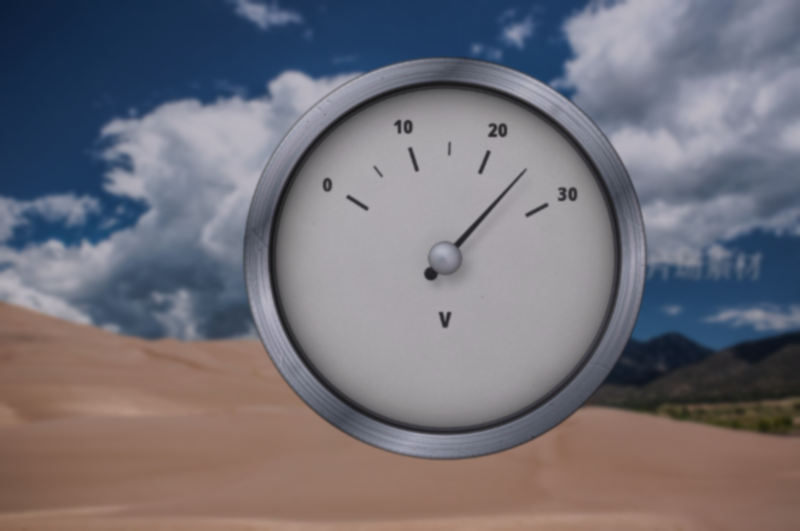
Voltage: 25 V
